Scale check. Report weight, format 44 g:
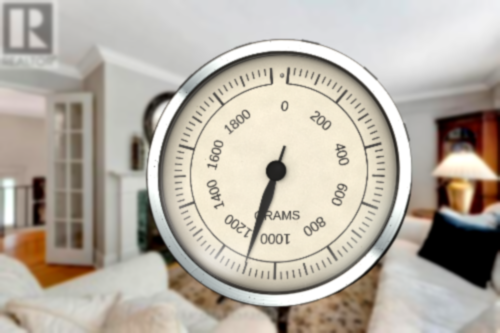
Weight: 1100 g
